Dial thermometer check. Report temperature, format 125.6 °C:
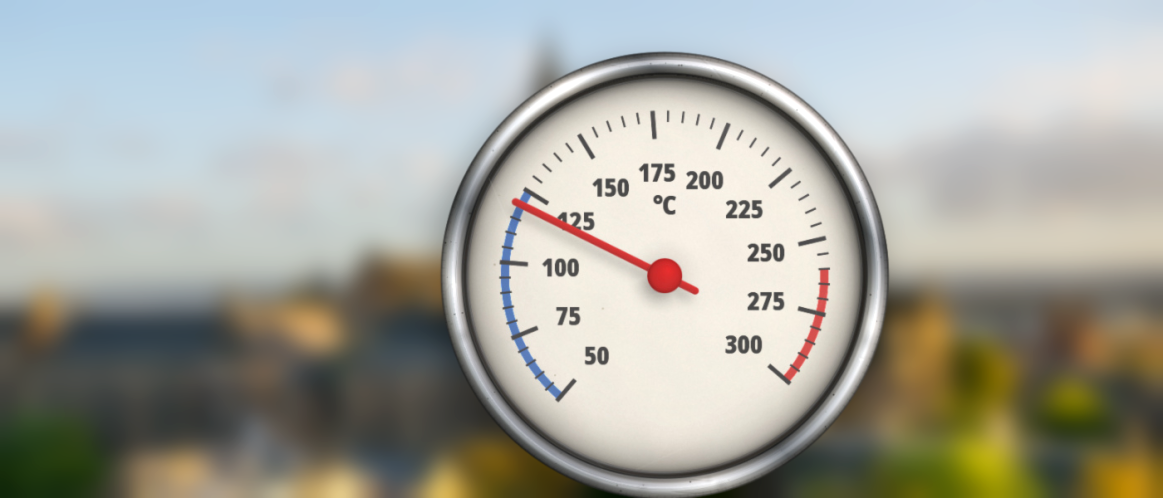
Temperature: 120 °C
